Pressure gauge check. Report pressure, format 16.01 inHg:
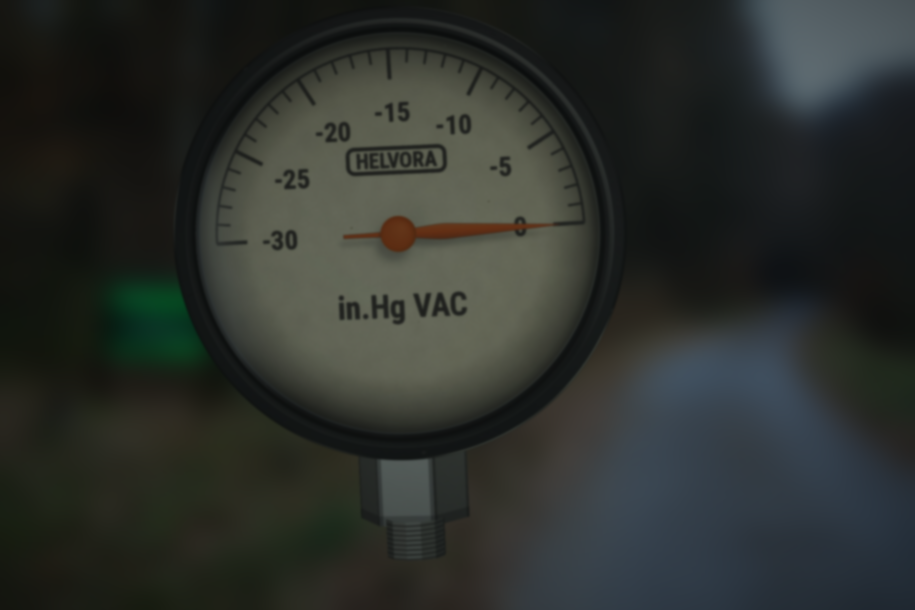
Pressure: 0 inHg
